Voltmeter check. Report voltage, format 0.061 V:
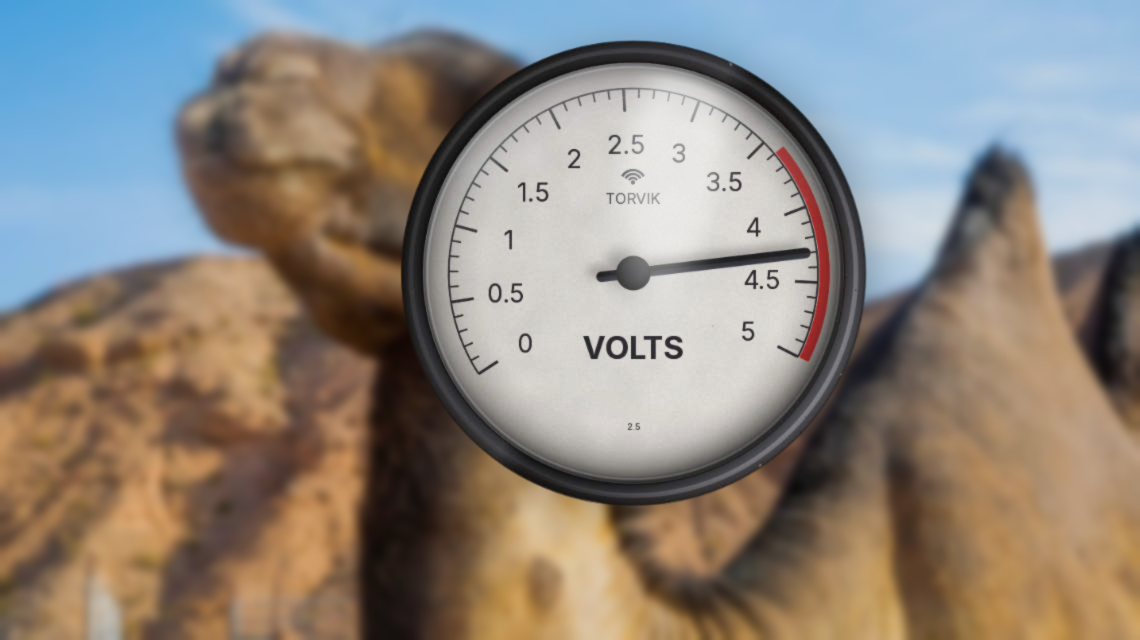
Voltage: 4.3 V
